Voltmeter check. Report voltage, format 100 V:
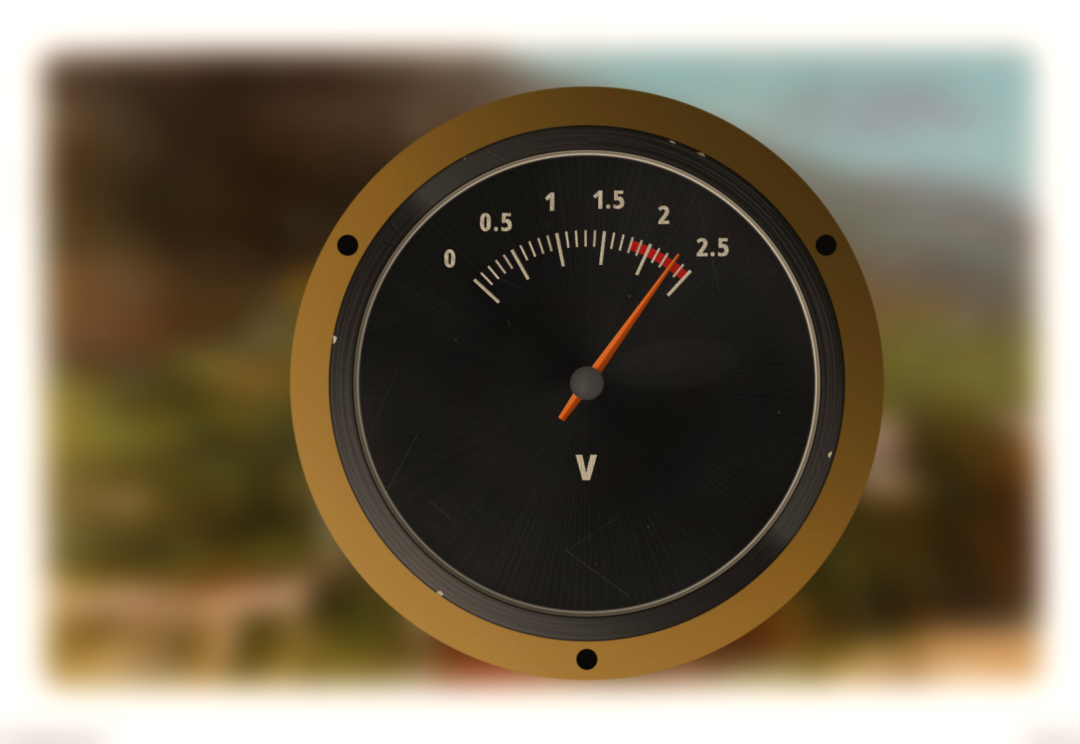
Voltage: 2.3 V
